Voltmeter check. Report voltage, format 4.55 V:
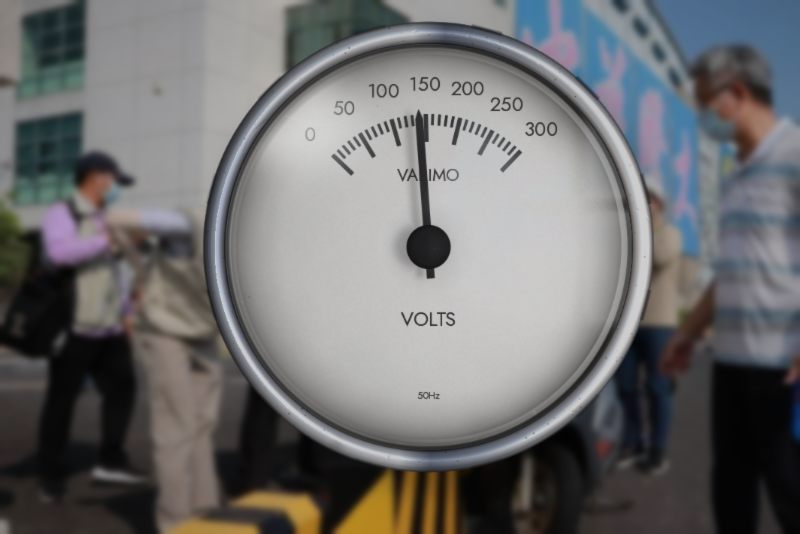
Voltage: 140 V
